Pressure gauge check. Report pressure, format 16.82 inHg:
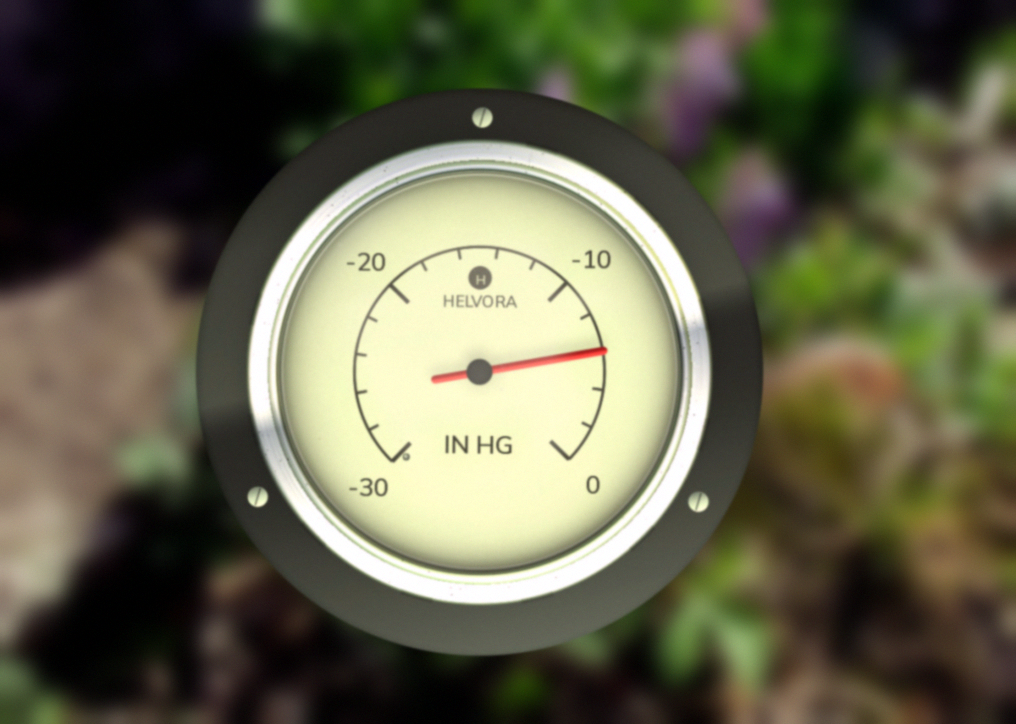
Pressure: -6 inHg
